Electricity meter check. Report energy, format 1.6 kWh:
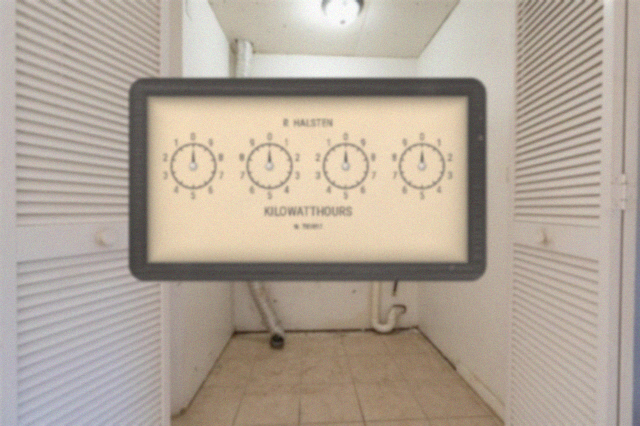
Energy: 0 kWh
